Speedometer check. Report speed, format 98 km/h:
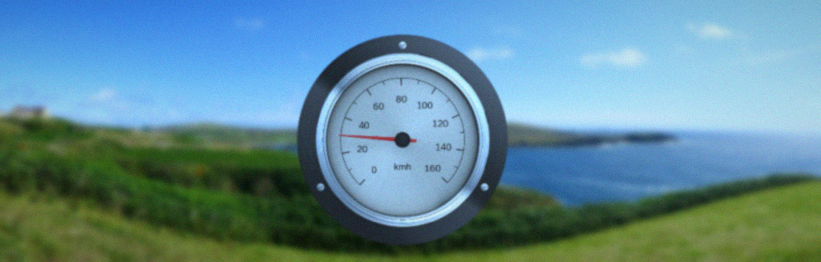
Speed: 30 km/h
